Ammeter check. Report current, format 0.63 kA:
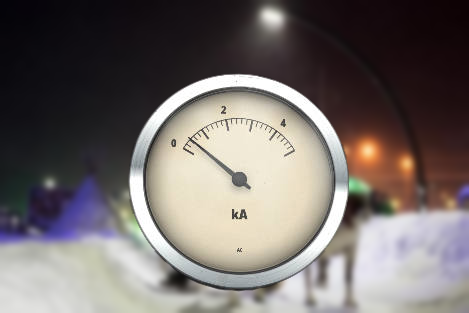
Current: 0.4 kA
